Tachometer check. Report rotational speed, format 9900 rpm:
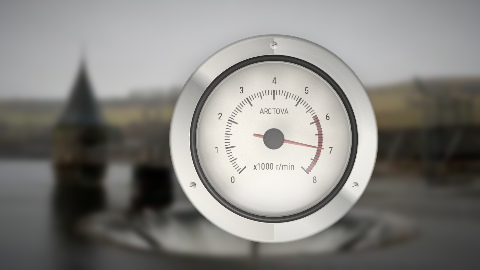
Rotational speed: 7000 rpm
